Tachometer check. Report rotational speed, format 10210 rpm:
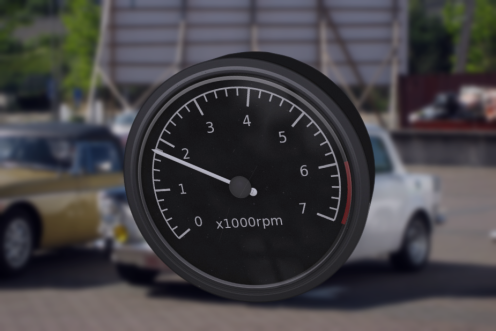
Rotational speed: 1800 rpm
